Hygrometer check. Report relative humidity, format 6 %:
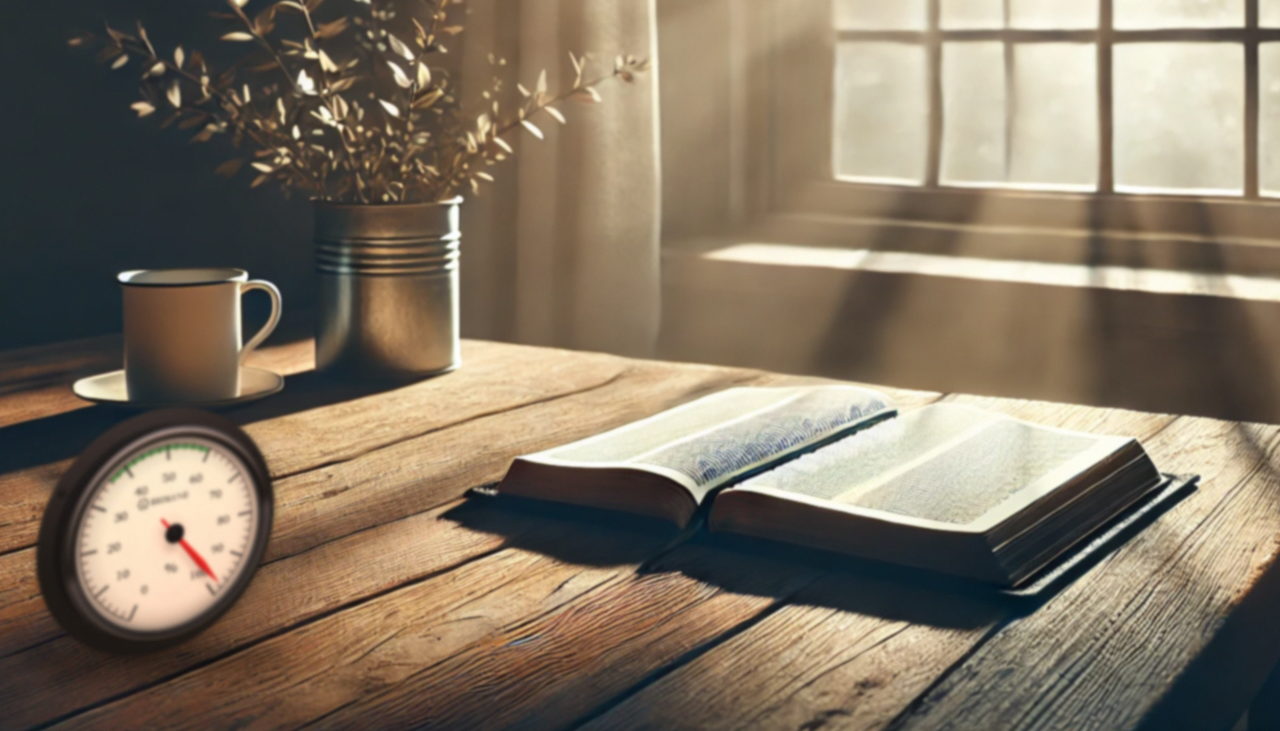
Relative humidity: 98 %
